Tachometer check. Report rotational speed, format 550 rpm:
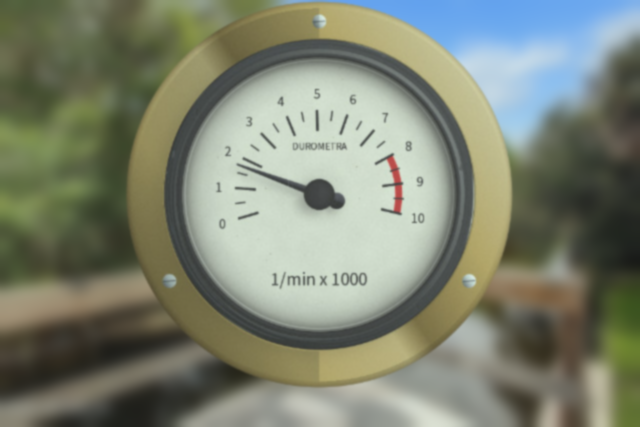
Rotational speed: 1750 rpm
